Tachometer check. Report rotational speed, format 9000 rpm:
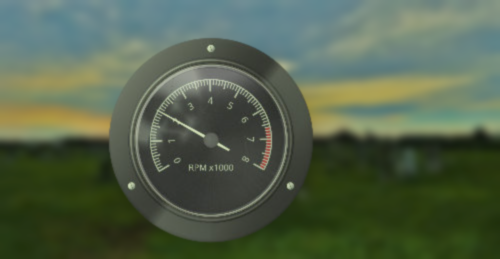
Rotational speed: 2000 rpm
